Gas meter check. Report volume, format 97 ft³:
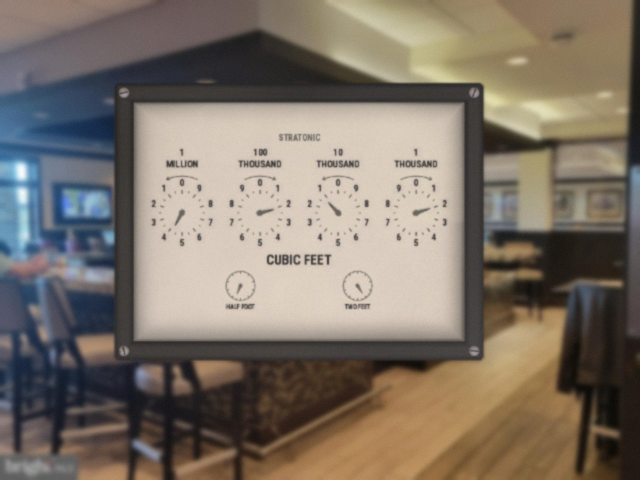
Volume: 421200 ft³
